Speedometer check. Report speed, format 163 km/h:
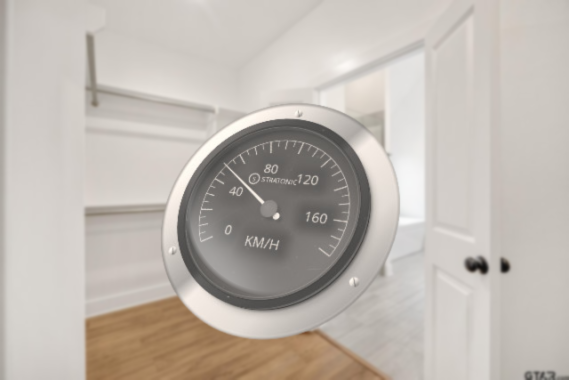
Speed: 50 km/h
